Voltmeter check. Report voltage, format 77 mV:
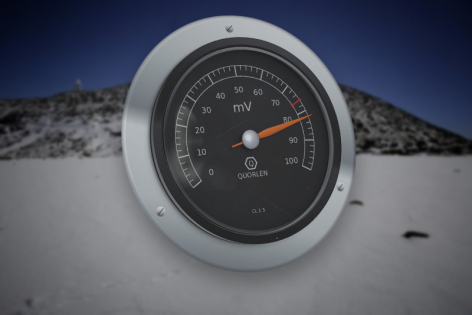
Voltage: 82 mV
